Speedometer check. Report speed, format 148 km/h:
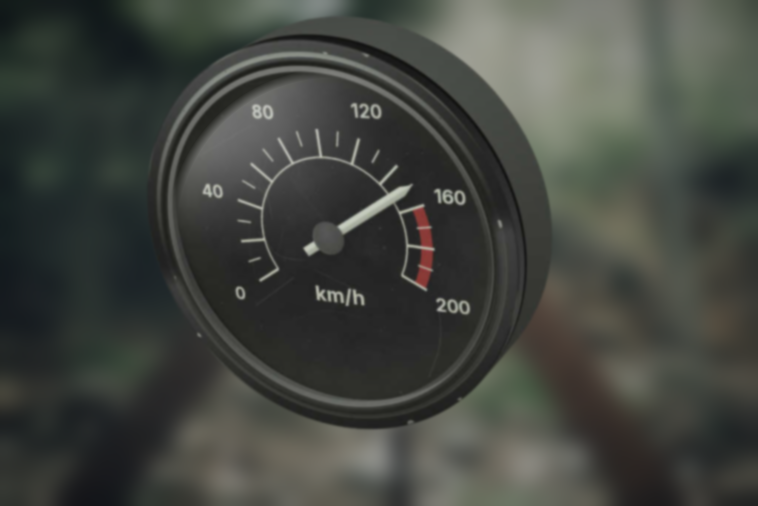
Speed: 150 km/h
